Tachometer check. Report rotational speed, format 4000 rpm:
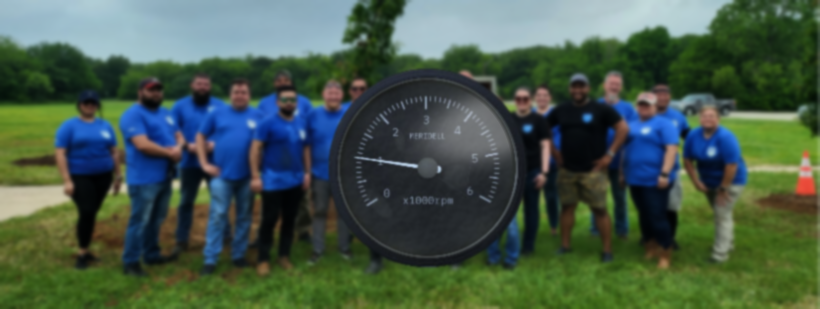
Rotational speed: 1000 rpm
